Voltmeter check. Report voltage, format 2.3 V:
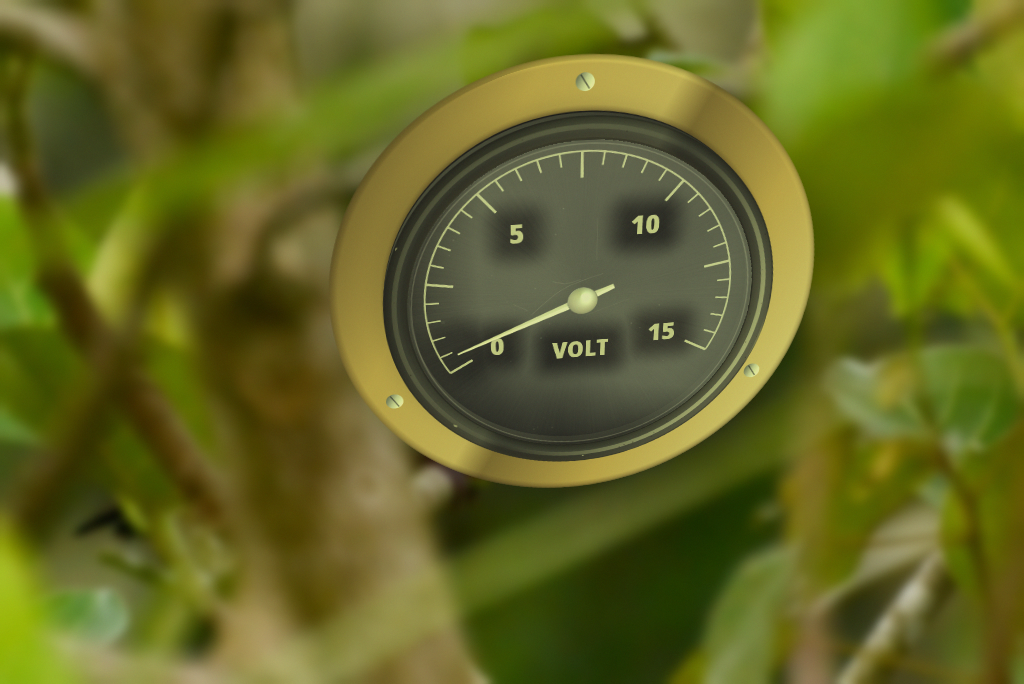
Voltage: 0.5 V
